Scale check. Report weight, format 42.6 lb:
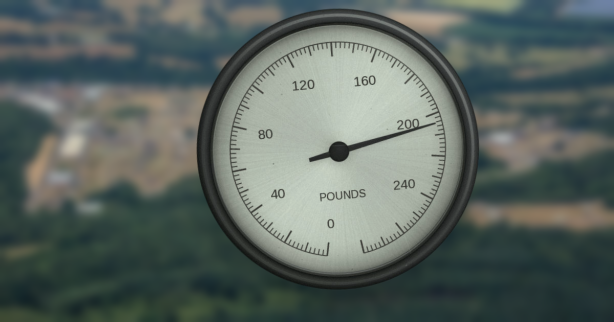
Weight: 204 lb
